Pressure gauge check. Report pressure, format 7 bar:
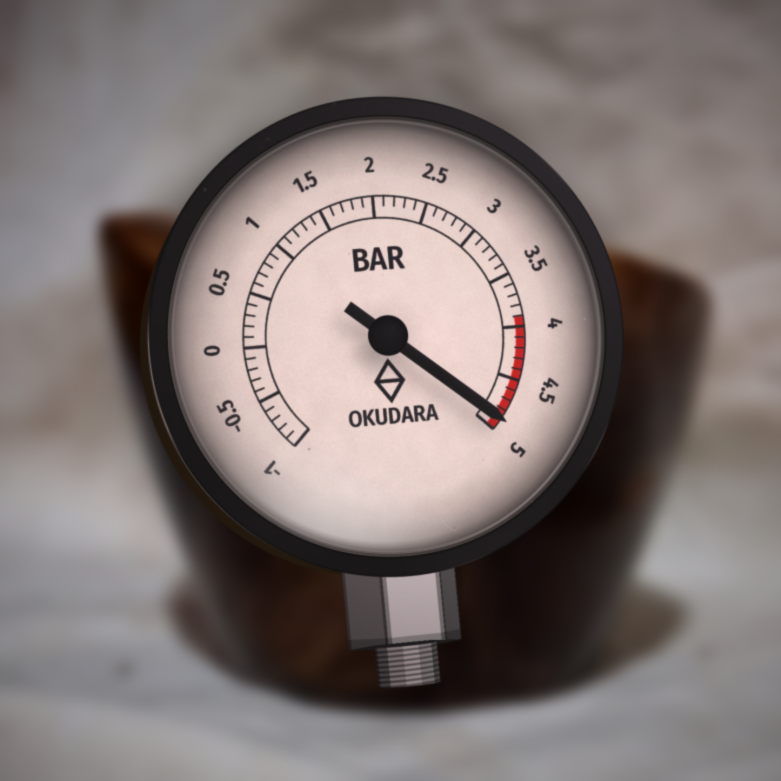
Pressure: 4.9 bar
